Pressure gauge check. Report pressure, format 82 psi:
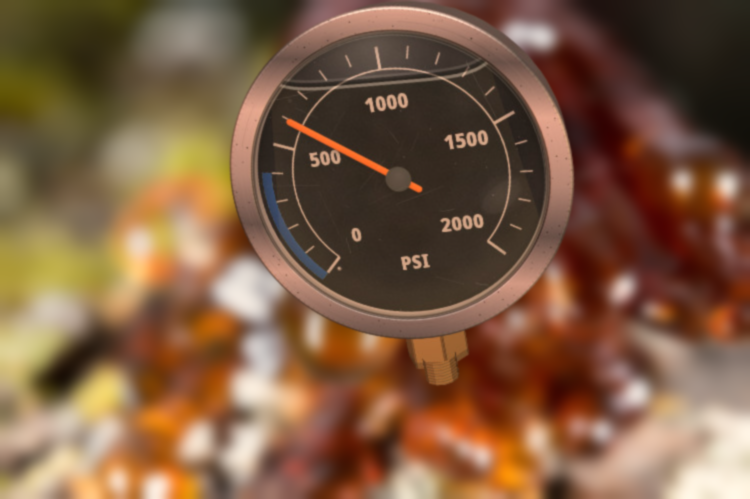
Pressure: 600 psi
